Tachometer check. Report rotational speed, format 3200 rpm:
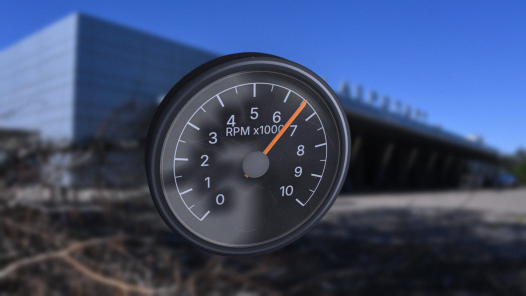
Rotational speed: 6500 rpm
